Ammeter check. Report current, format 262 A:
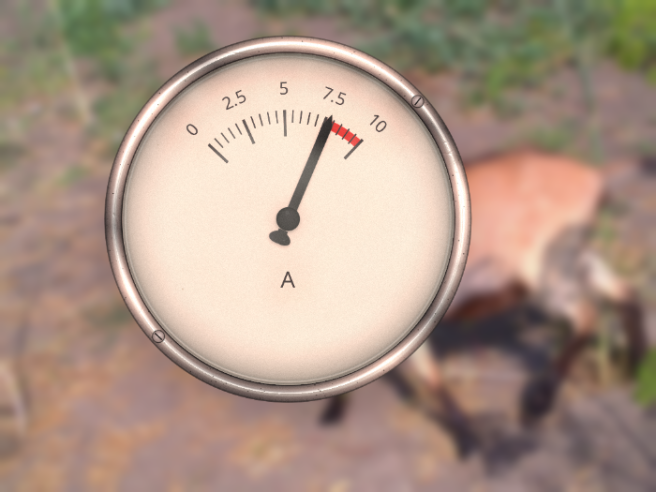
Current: 7.75 A
